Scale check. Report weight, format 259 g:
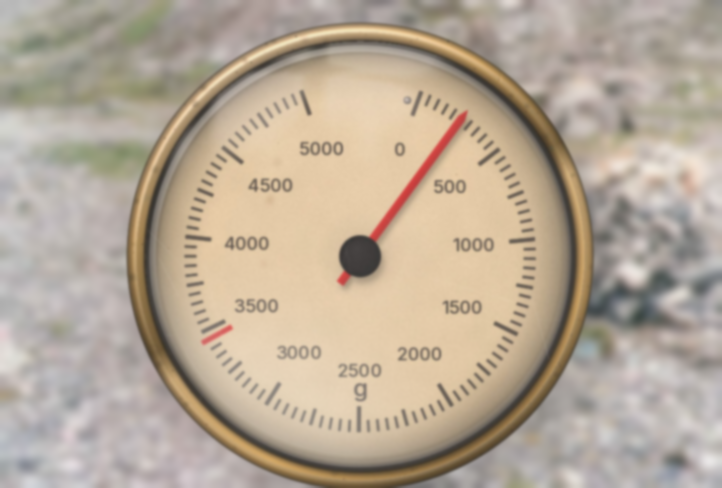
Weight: 250 g
